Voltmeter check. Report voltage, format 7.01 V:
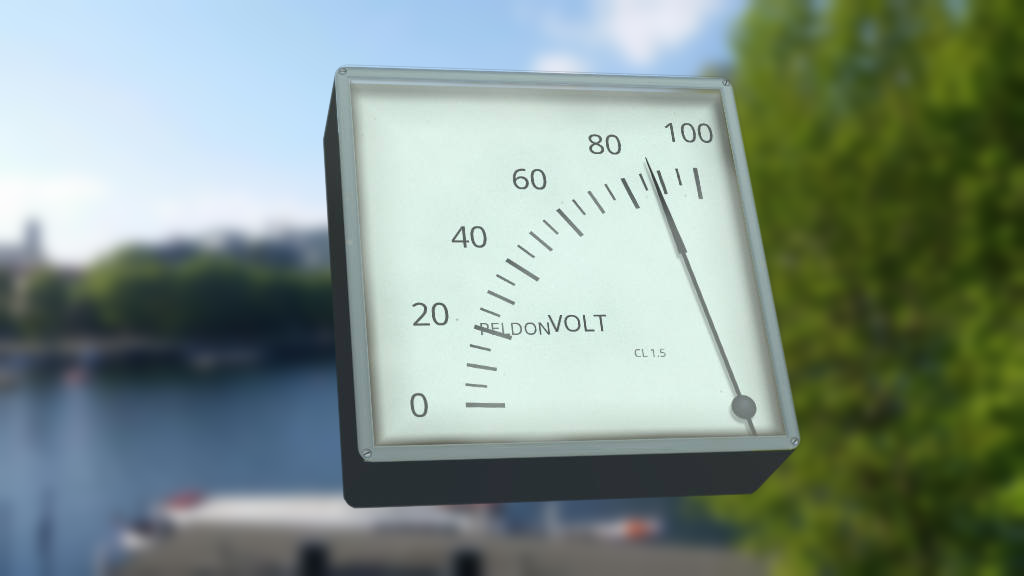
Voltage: 87.5 V
